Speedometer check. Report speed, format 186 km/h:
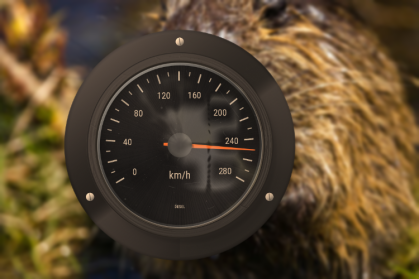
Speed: 250 km/h
